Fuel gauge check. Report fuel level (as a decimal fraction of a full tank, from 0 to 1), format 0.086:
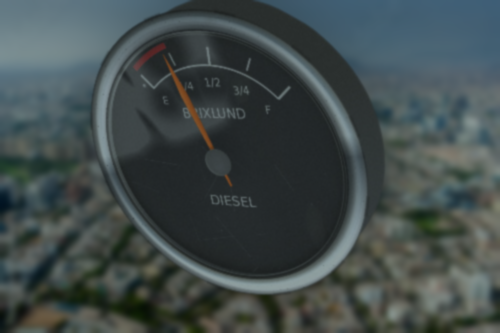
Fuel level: 0.25
